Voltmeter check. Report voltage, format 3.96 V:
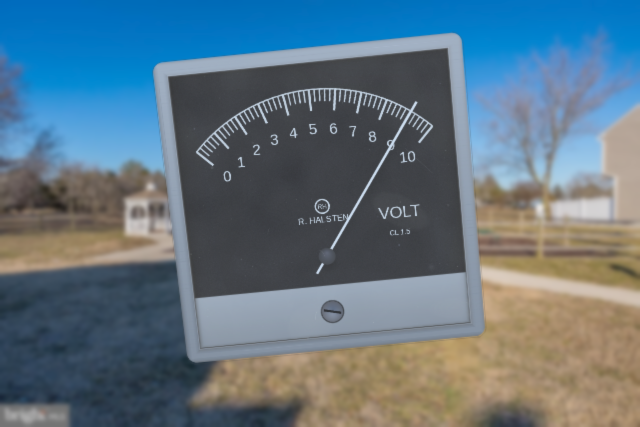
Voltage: 9 V
